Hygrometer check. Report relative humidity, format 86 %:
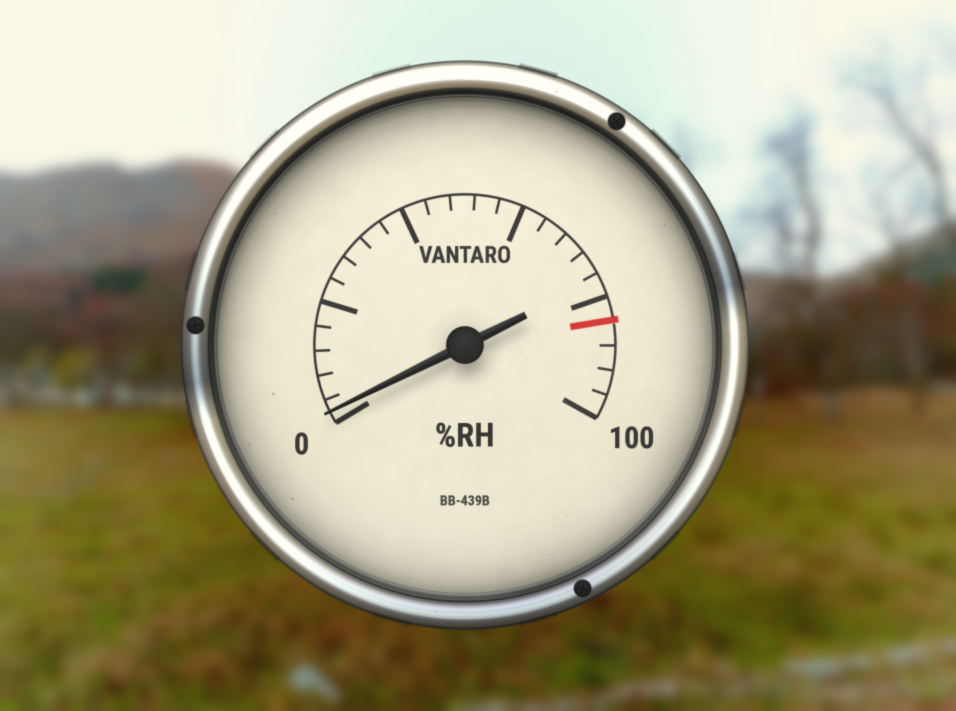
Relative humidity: 2 %
